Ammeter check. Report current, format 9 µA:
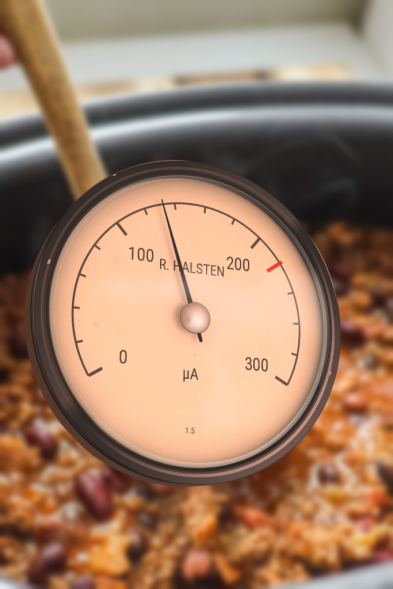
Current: 130 µA
